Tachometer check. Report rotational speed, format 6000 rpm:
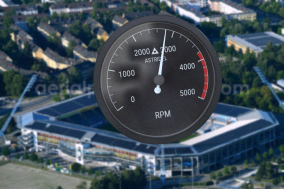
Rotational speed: 2800 rpm
